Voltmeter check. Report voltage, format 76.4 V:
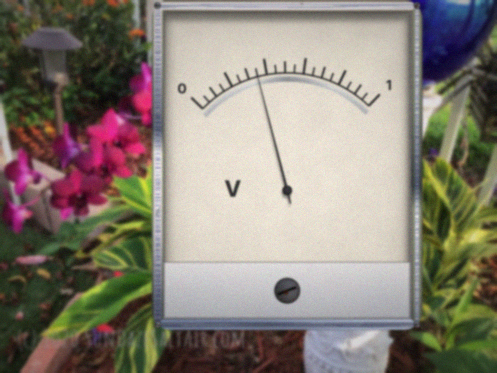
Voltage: 0.35 V
